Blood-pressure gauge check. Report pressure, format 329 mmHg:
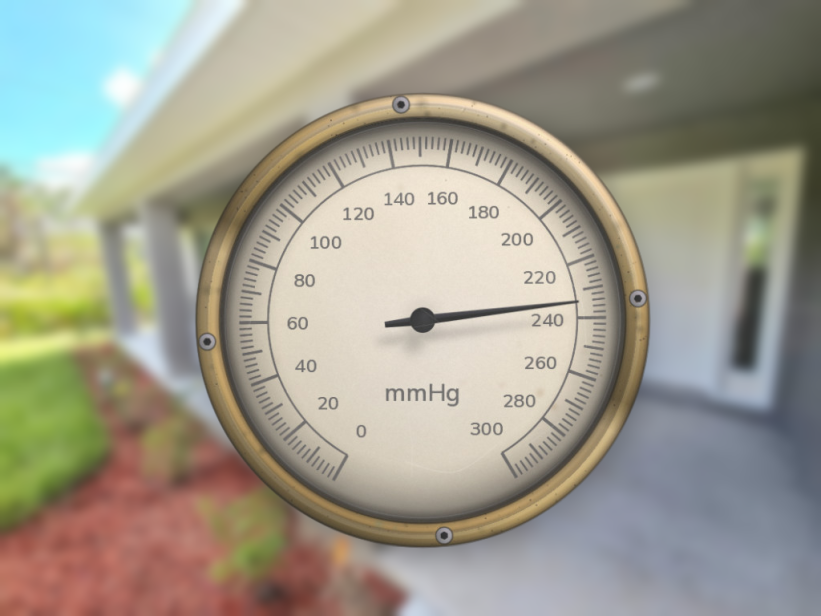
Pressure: 234 mmHg
